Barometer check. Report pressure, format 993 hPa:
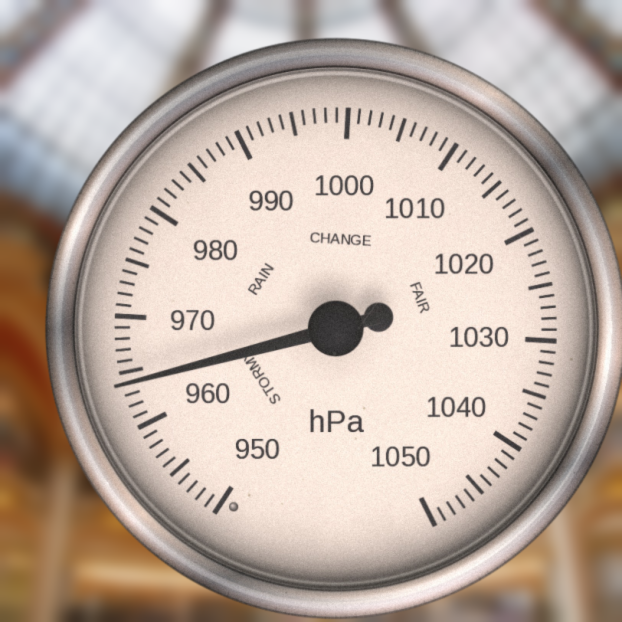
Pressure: 964 hPa
